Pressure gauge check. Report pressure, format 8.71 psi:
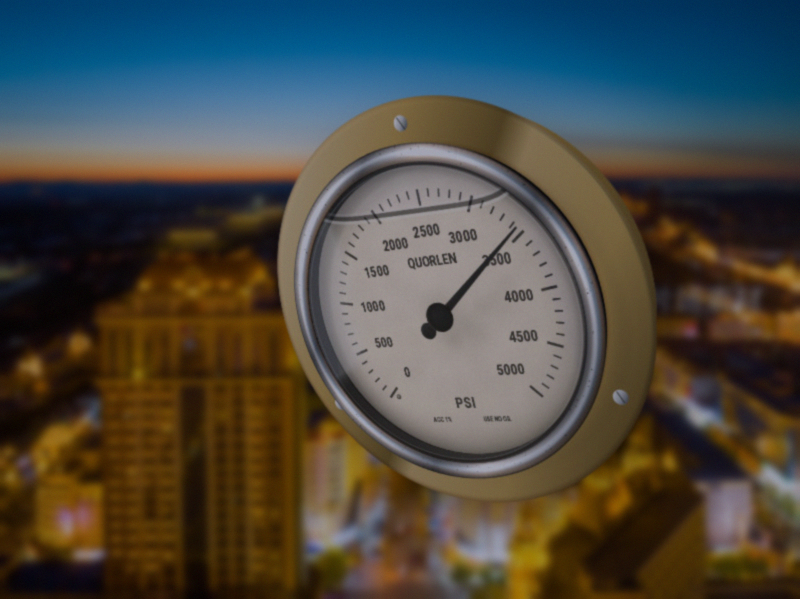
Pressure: 3450 psi
